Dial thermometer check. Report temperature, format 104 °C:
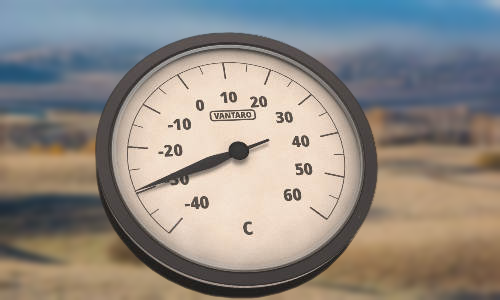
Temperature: -30 °C
